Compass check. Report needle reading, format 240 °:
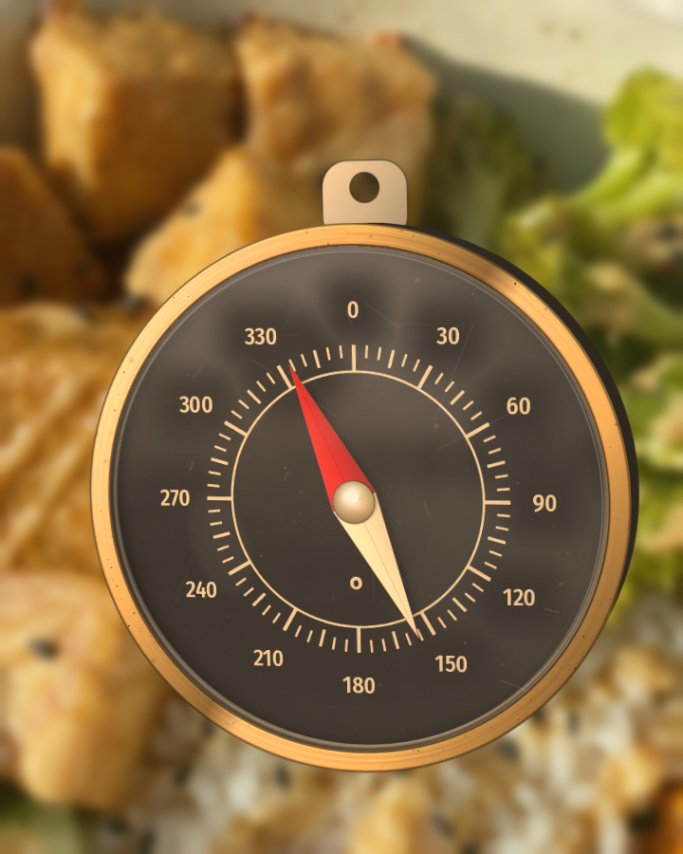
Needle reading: 335 °
